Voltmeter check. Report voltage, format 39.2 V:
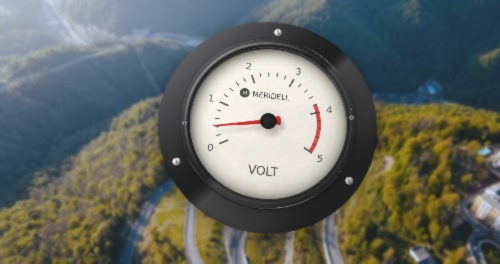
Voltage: 0.4 V
